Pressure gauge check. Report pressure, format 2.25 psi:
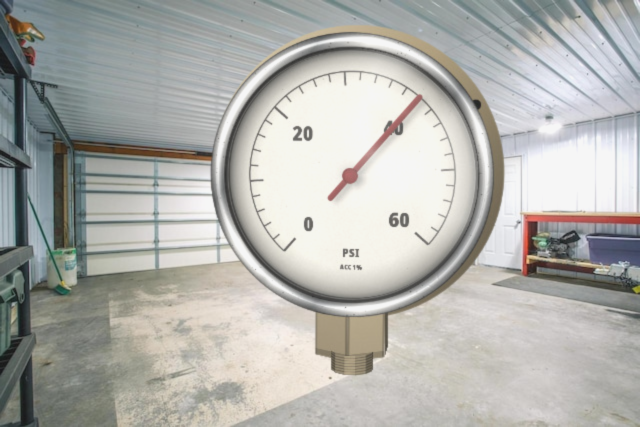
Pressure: 40 psi
